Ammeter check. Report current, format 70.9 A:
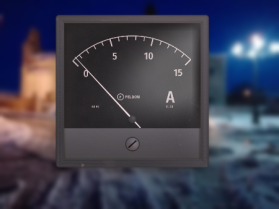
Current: 0.5 A
